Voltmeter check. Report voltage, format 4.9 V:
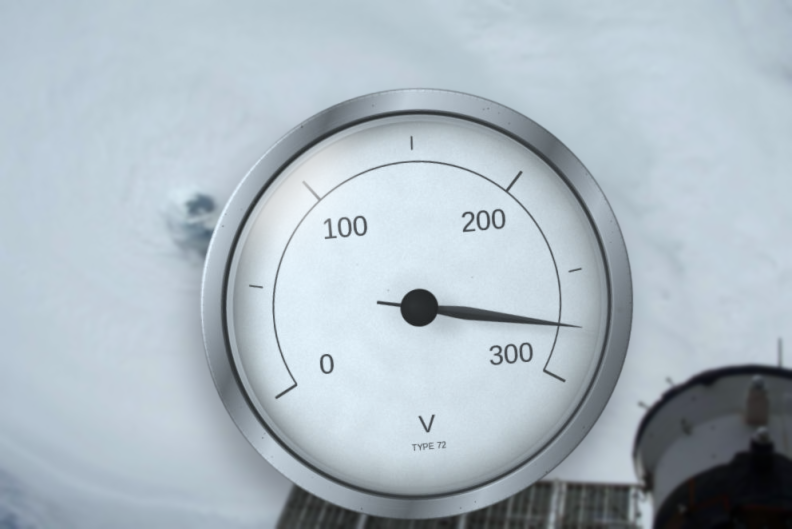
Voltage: 275 V
